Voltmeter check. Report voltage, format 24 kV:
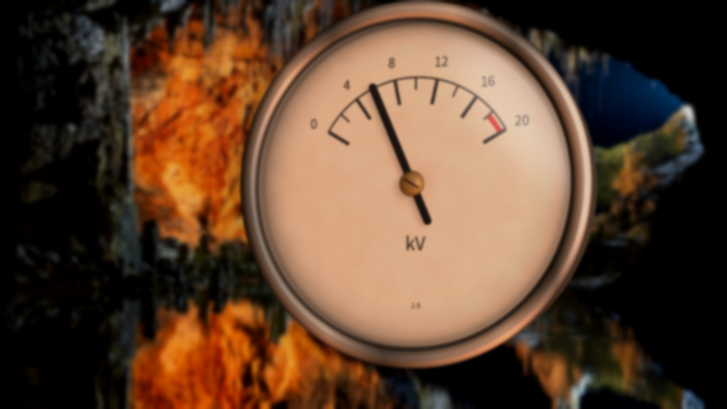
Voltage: 6 kV
